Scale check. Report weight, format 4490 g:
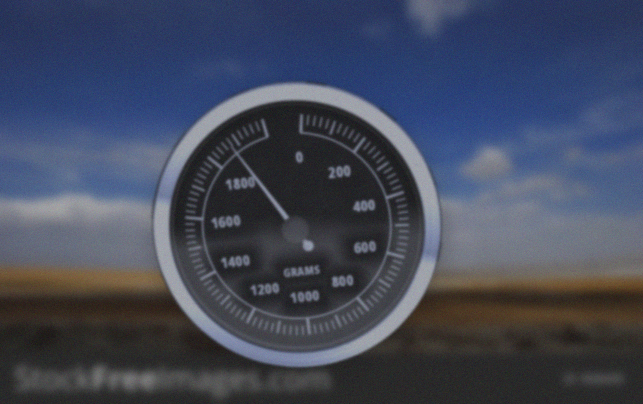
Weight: 1880 g
